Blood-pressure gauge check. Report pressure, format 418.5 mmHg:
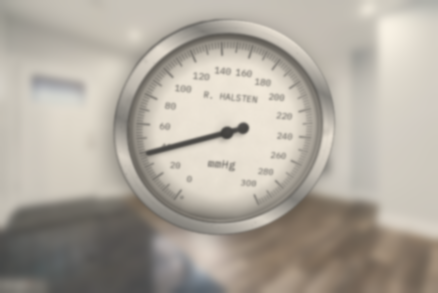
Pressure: 40 mmHg
